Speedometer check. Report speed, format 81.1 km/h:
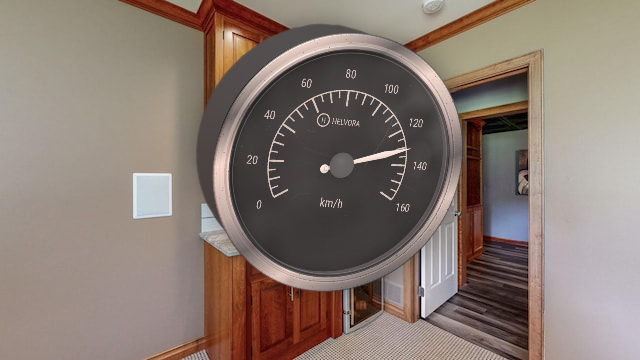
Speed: 130 km/h
